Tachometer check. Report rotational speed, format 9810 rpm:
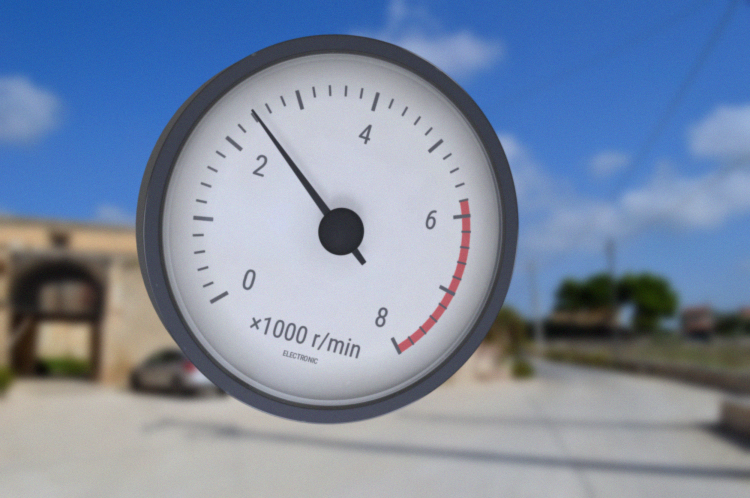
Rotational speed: 2400 rpm
